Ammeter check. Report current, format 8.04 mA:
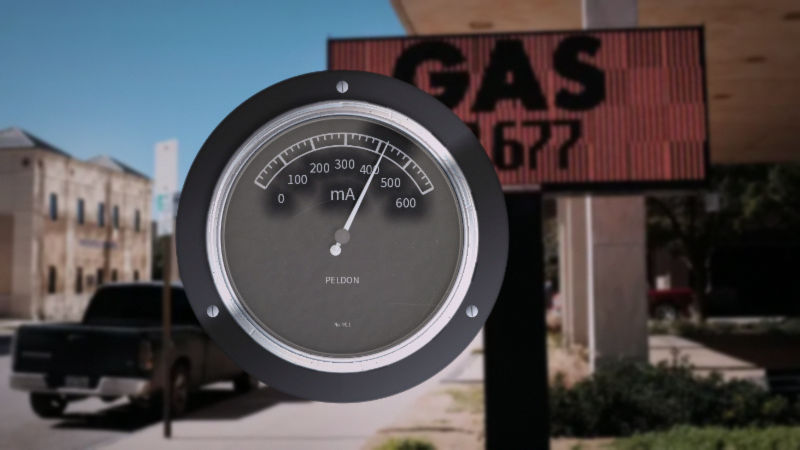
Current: 420 mA
